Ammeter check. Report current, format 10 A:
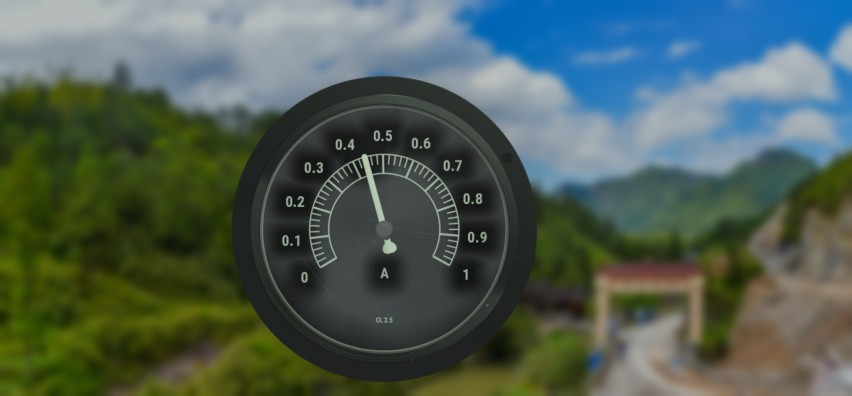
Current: 0.44 A
